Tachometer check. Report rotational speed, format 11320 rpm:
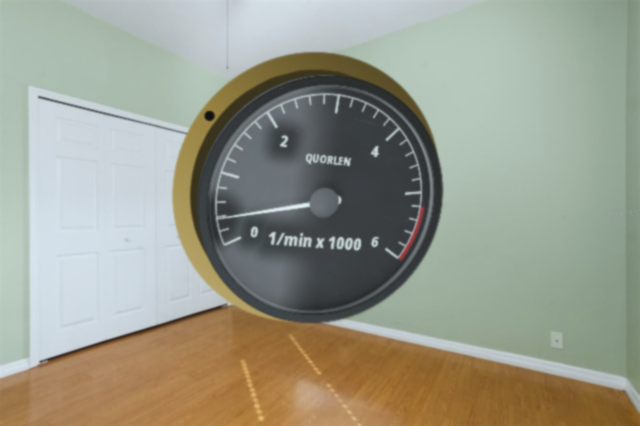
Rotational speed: 400 rpm
